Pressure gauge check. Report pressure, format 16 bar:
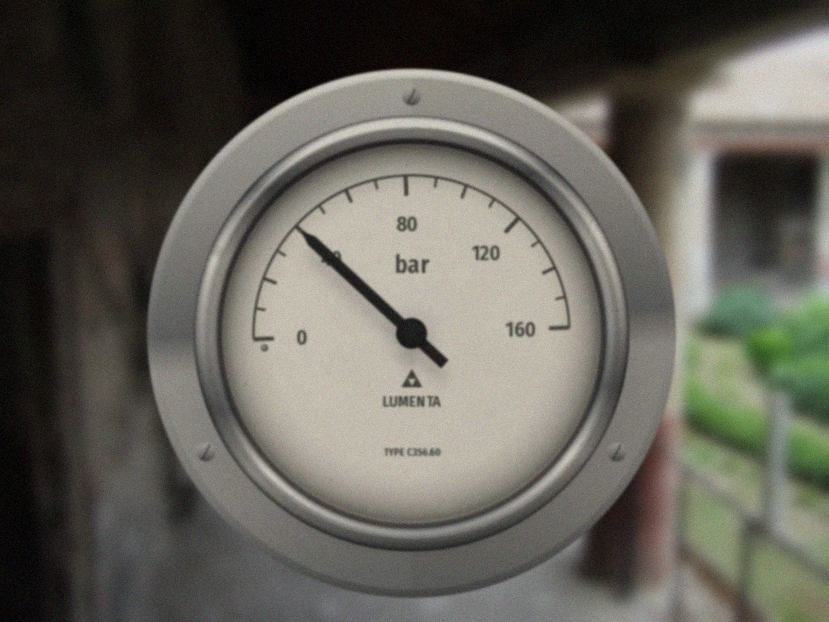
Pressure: 40 bar
